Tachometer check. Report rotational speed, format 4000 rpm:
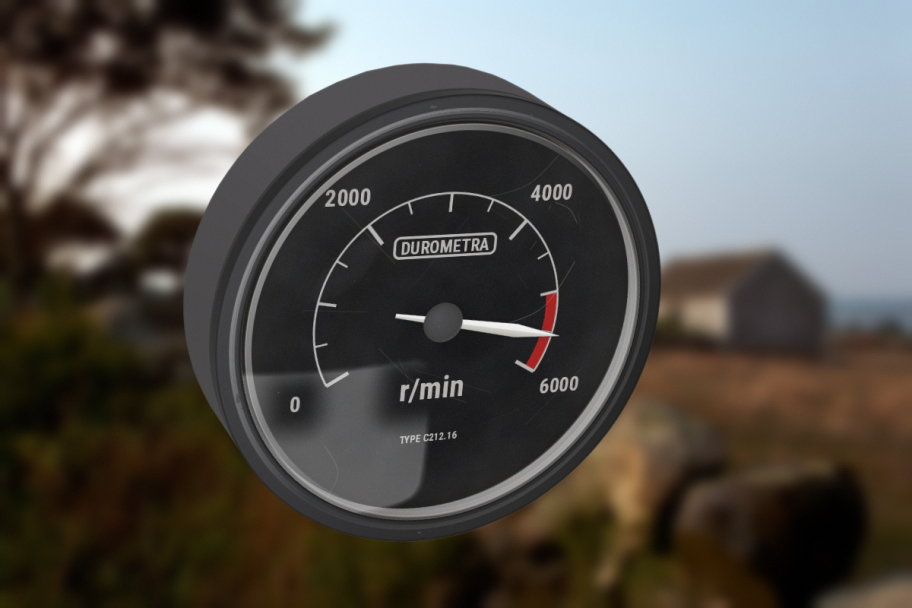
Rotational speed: 5500 rpm
